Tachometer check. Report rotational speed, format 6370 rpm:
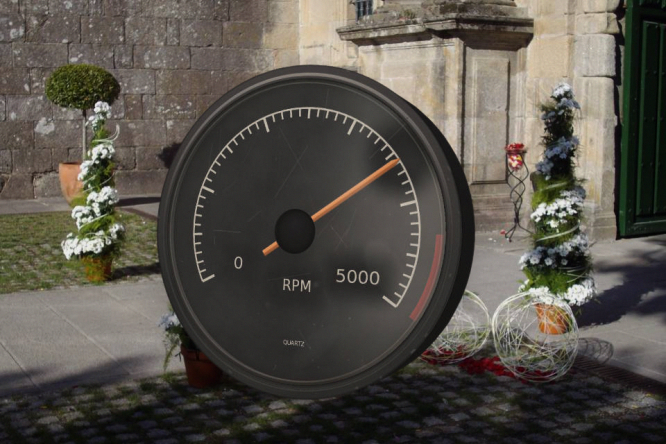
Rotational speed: 3600 rpm
